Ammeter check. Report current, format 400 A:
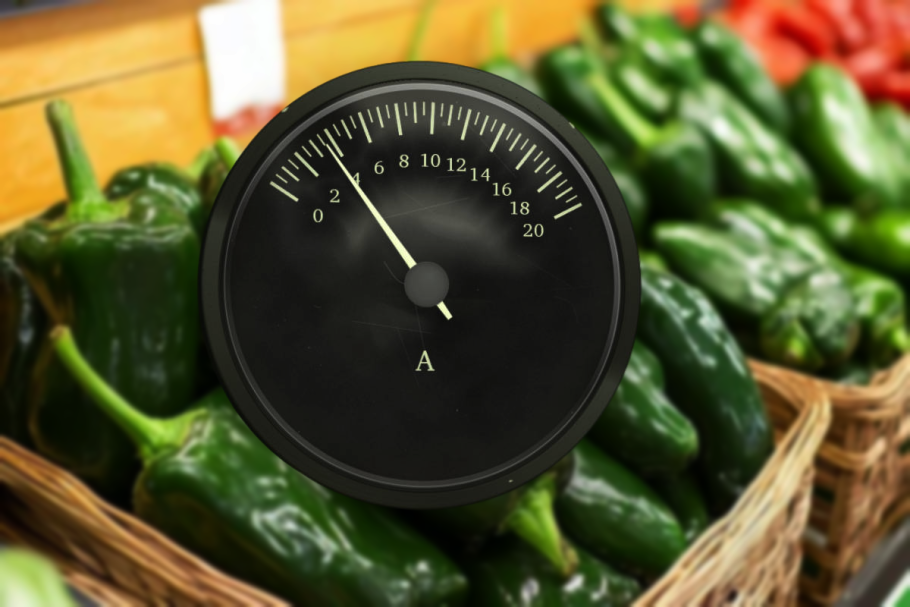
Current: 3.5 A
